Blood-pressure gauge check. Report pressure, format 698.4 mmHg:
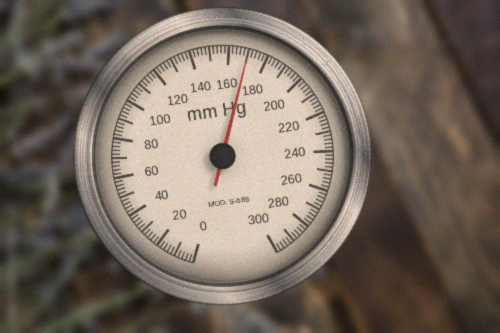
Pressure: 170 mmHg
